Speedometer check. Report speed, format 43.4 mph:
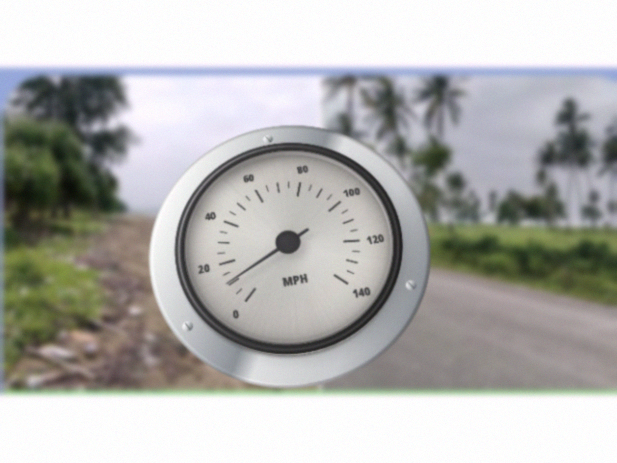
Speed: 10 mph
